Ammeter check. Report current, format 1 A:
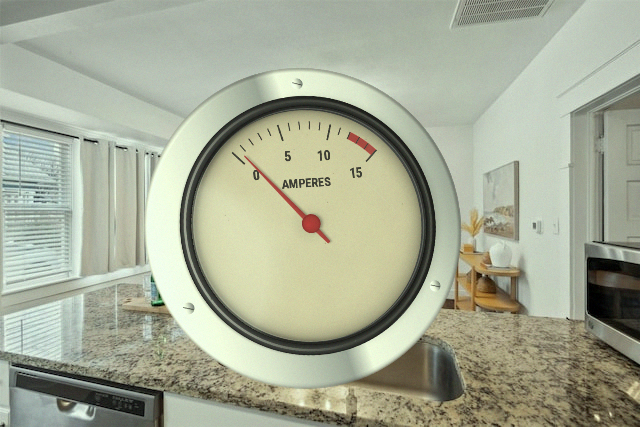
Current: 0.5 A
